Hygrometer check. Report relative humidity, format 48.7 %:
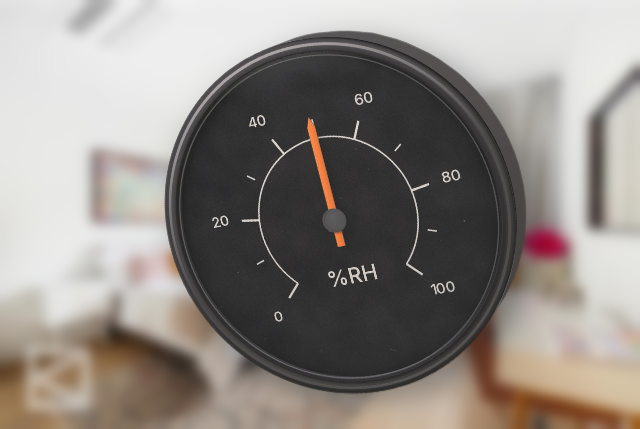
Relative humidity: 50 %
